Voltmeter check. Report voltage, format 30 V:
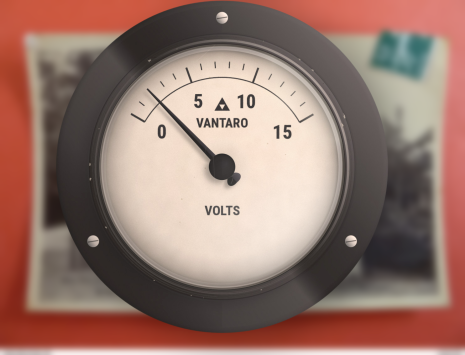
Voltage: 2 V
